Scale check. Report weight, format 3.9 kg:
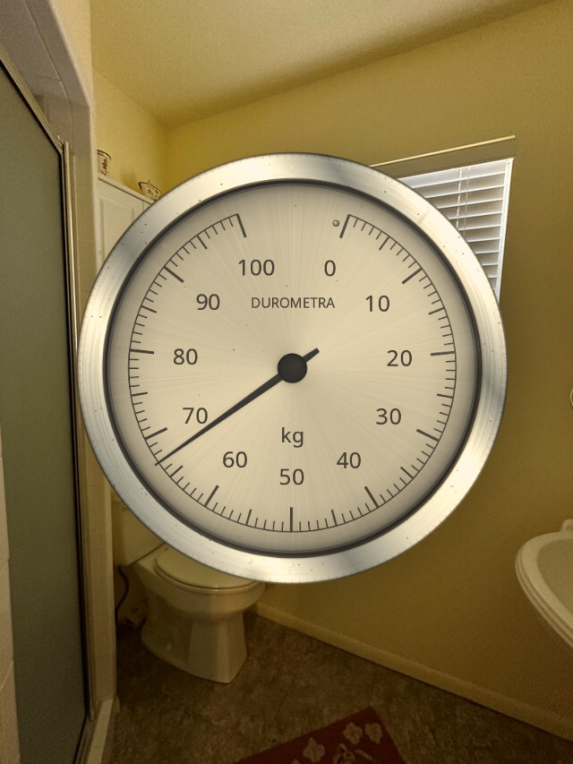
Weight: 67 kg
